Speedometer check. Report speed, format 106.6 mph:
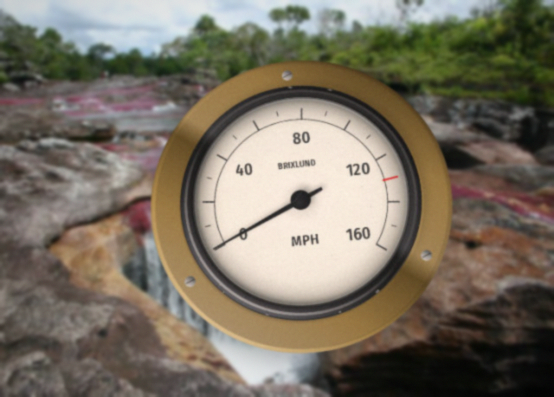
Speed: 0 mph
